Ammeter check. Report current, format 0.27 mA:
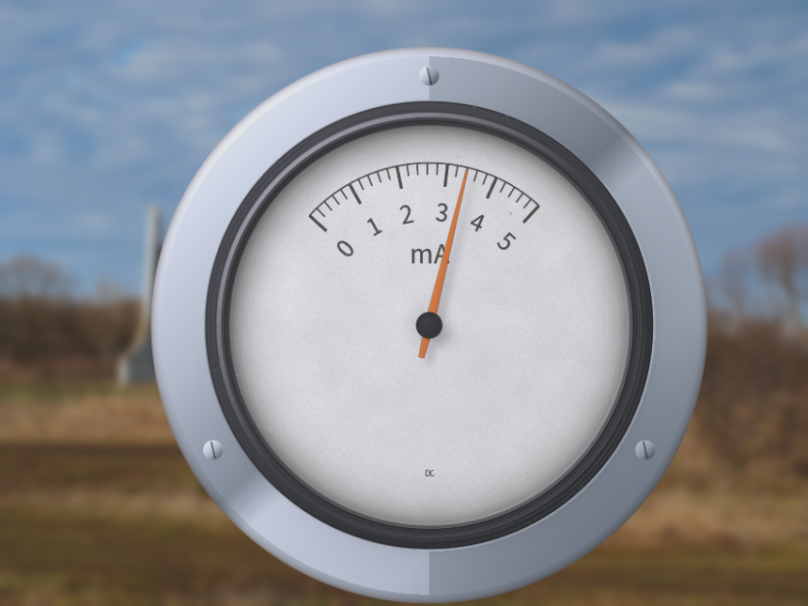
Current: 3.4 mA
